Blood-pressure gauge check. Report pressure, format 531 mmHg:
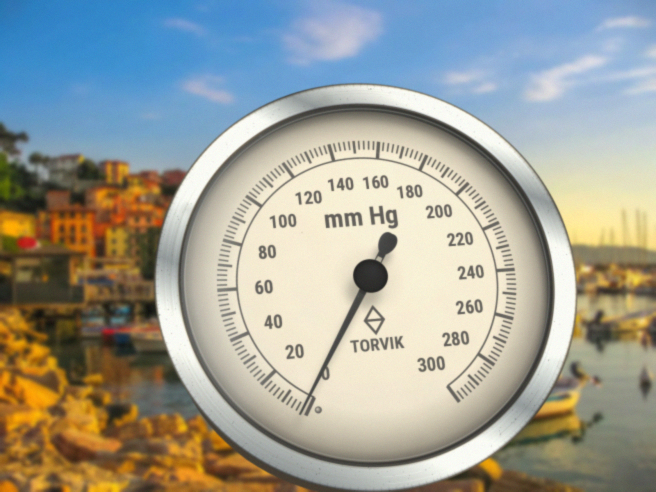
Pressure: 2 mmHg
